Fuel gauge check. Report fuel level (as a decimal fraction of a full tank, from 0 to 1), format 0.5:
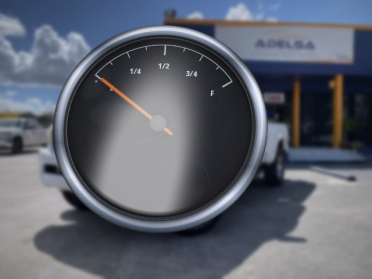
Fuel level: 0
